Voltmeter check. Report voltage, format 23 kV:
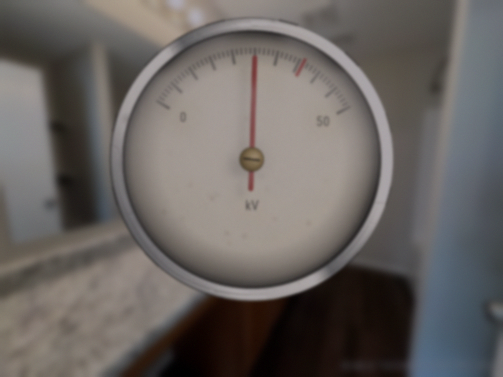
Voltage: 25 kV
